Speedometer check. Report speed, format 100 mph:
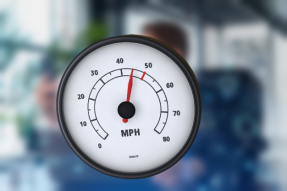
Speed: 45 mph
